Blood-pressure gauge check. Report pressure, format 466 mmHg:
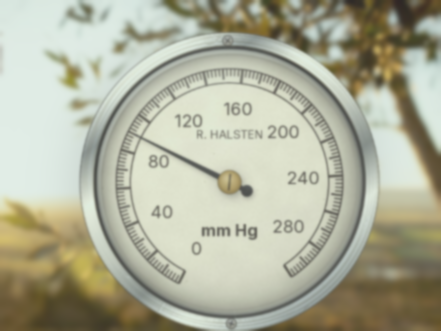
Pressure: 90 mmHg
